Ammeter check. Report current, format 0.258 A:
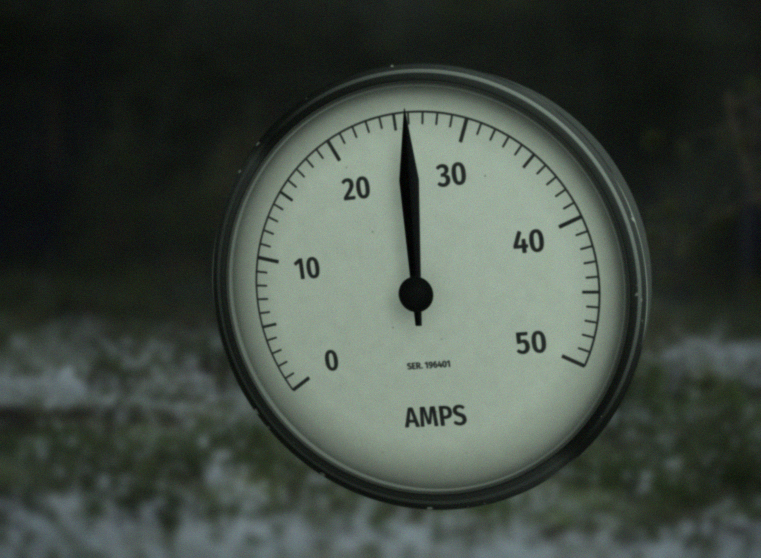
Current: 26 A
